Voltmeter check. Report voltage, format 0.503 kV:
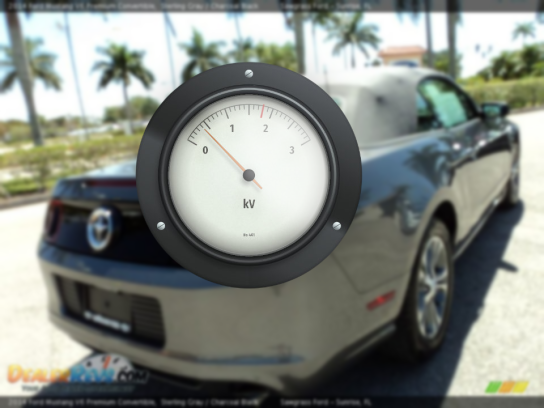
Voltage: 0.4 kV
